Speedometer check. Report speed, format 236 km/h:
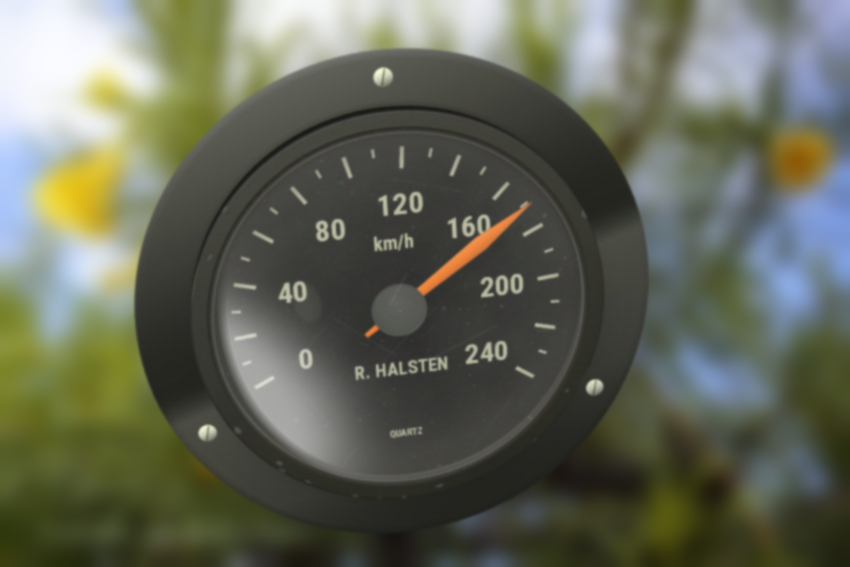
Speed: 170 km/h
